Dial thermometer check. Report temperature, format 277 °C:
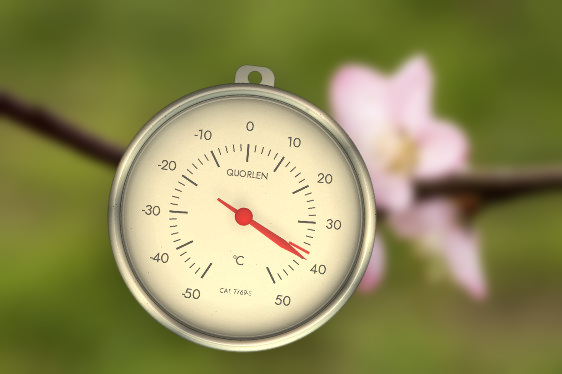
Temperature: 40 °C
